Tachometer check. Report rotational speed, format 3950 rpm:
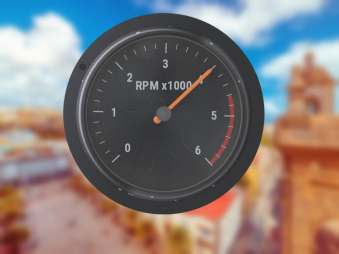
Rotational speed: 4000 rpm
